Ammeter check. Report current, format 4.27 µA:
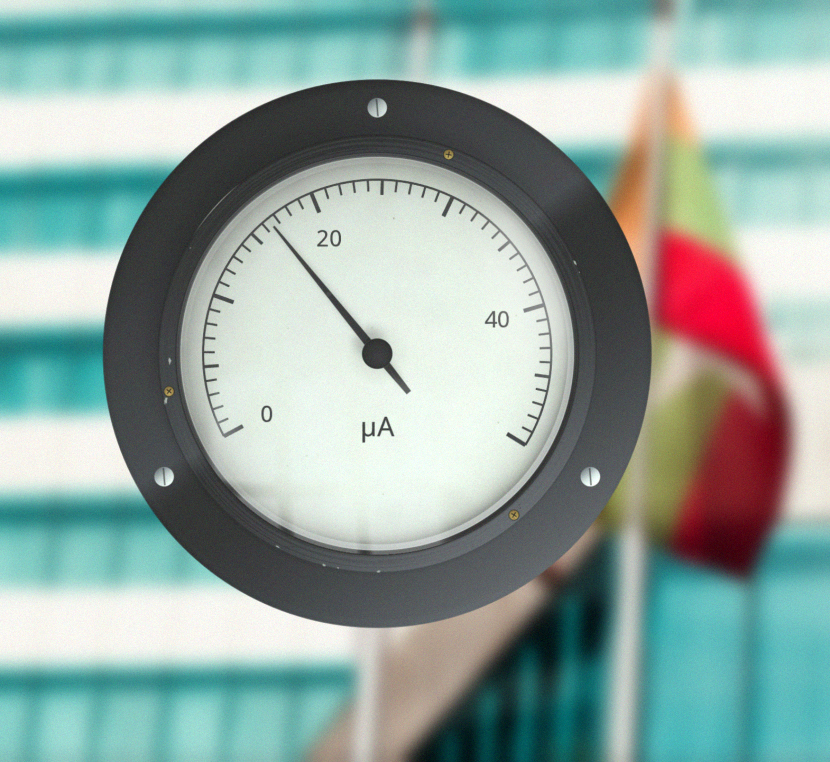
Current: 16.5 µA
